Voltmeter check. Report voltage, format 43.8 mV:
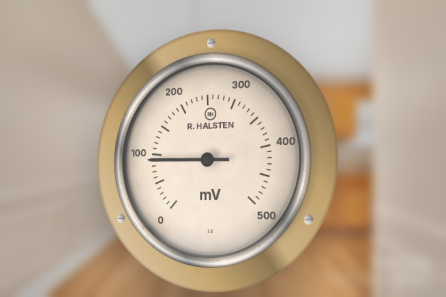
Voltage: 90 mV
